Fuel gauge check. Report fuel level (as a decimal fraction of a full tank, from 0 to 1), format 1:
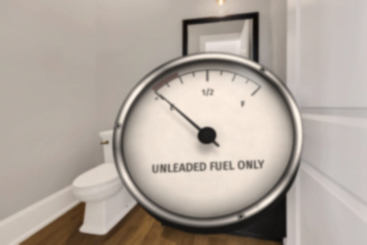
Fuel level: 0
